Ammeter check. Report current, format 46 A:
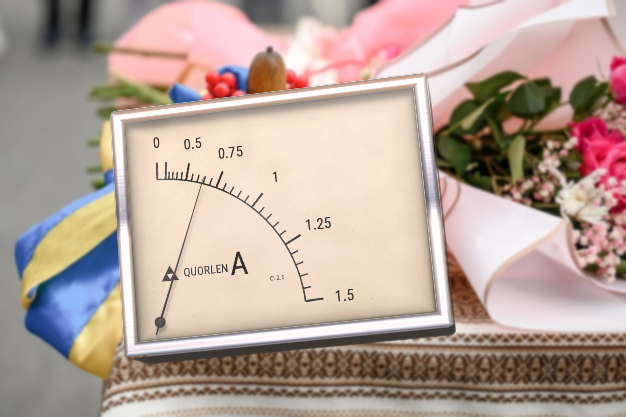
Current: 0.65 A
